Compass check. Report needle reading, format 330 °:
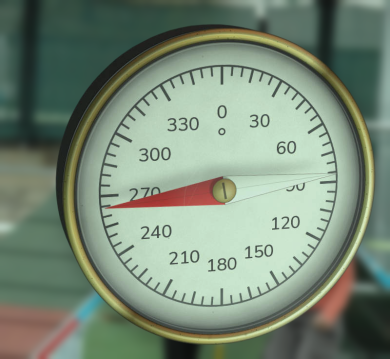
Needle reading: 265 °
